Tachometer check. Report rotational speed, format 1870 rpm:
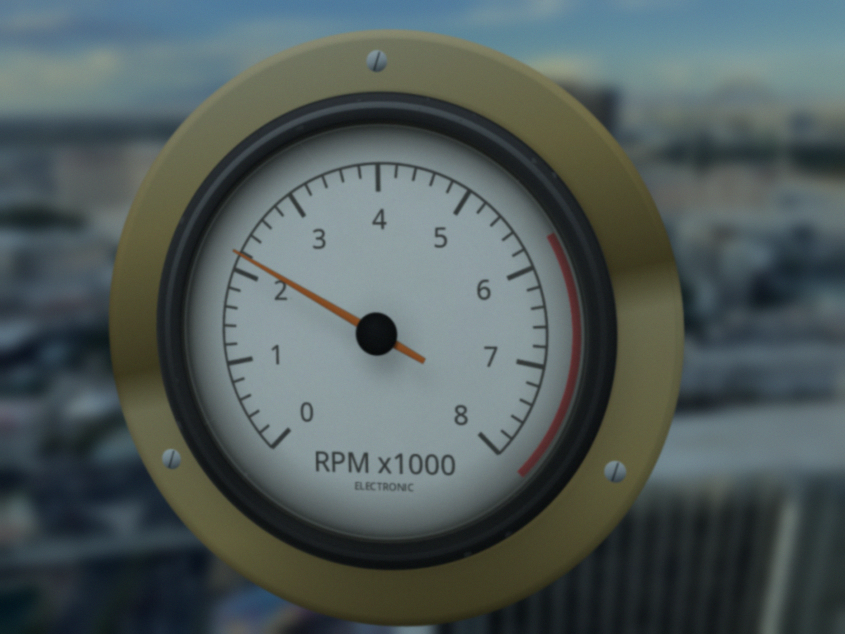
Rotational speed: 2200 rpm
